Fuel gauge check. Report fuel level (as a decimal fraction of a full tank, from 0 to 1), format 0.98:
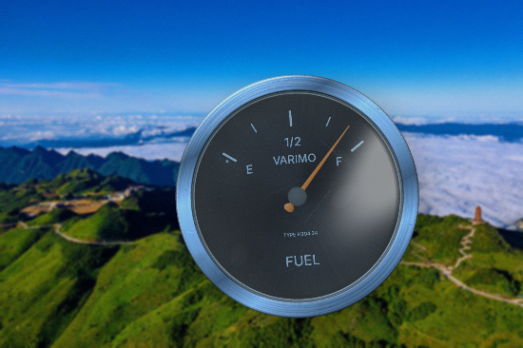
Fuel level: 0.875
